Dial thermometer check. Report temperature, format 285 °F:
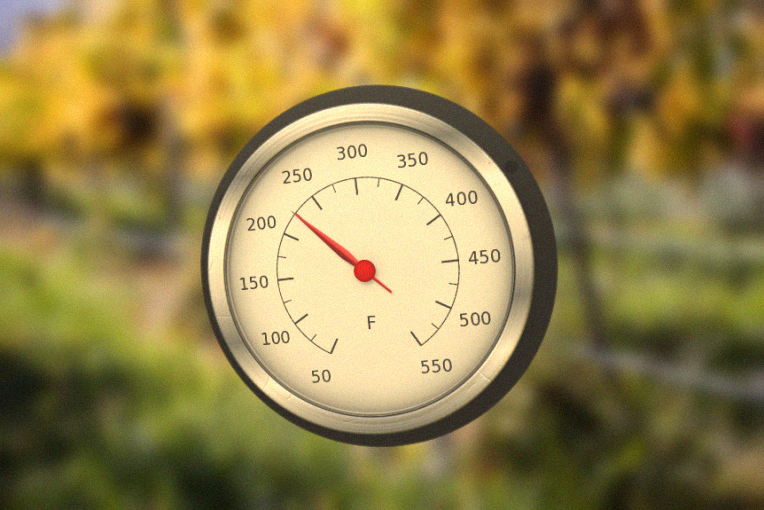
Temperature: 225 °F
